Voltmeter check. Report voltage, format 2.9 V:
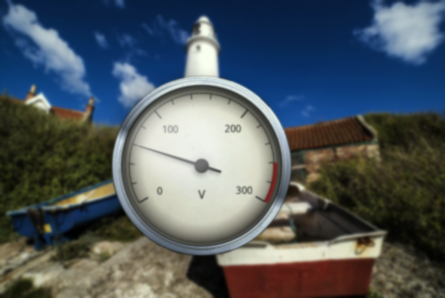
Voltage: 60 V
